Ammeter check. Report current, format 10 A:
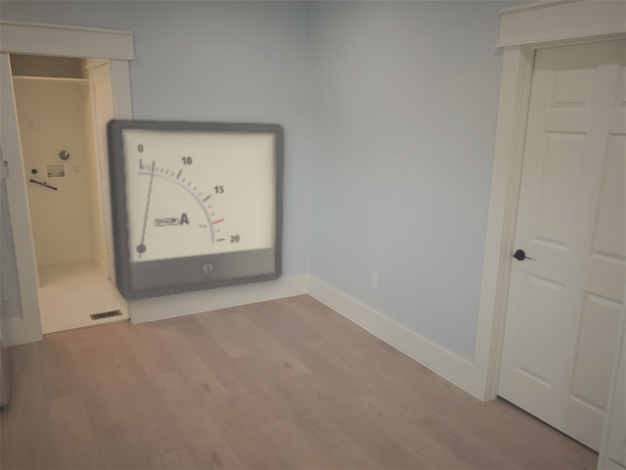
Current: 5 A
